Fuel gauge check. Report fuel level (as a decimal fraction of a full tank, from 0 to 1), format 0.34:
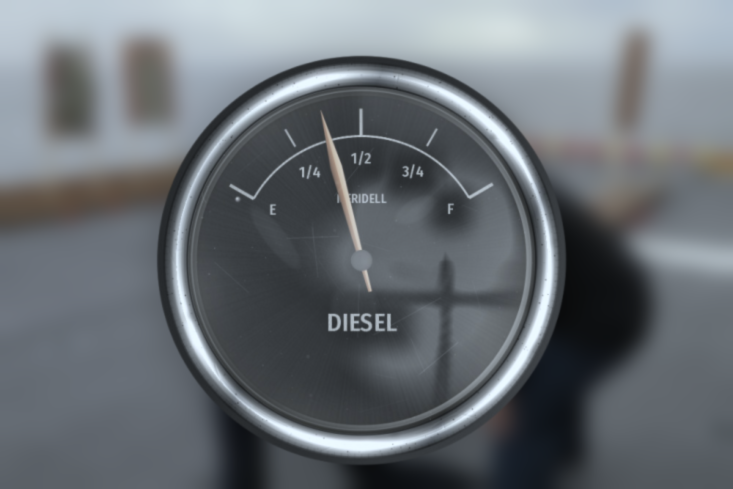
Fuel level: 0.375
